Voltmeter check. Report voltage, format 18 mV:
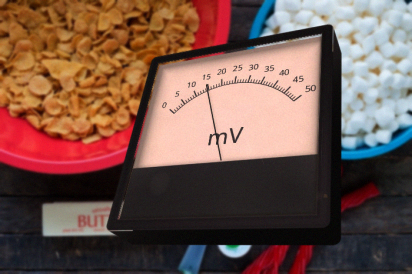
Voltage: 15 mV
